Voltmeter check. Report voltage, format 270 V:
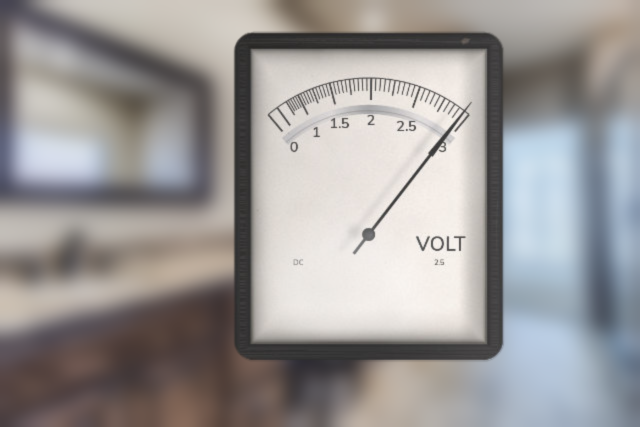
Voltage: 2.95 V
